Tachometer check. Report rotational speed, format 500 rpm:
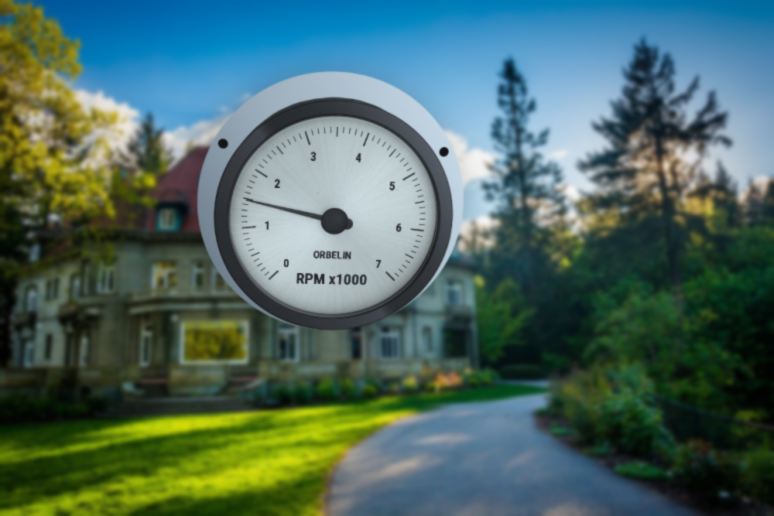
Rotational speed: 1500 rpm
